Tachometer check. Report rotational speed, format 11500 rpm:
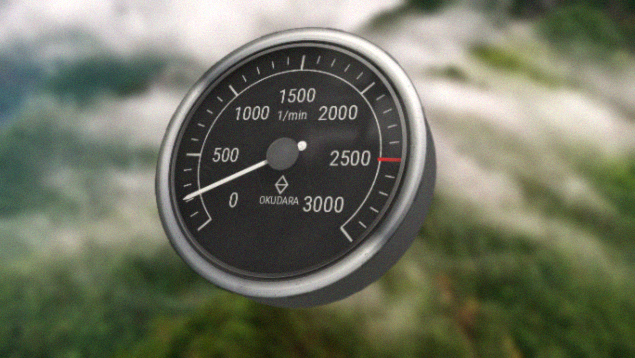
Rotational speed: 200 rpm
